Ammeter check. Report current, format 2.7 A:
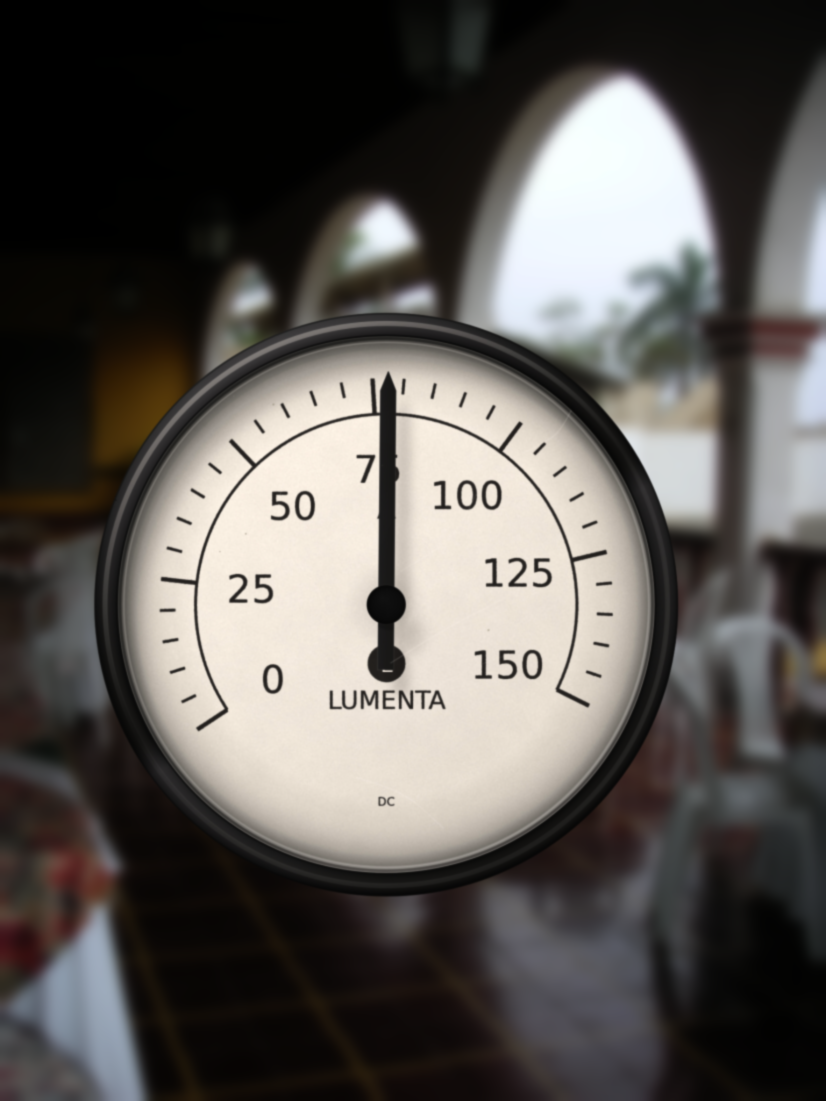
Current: 77.5 A
